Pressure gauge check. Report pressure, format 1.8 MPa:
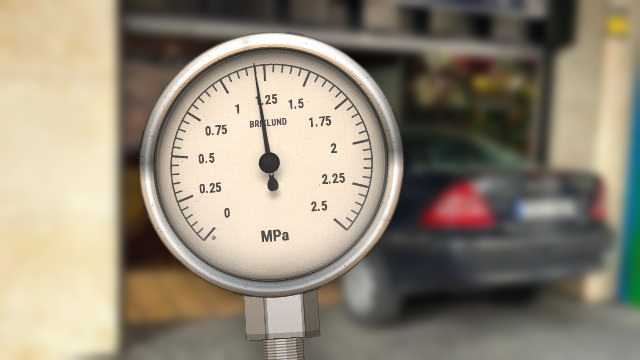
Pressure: 1.2 MPa
